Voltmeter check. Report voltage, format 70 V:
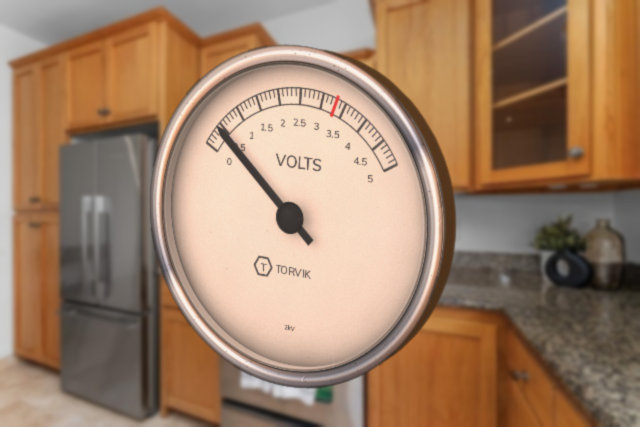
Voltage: 0.5 V
